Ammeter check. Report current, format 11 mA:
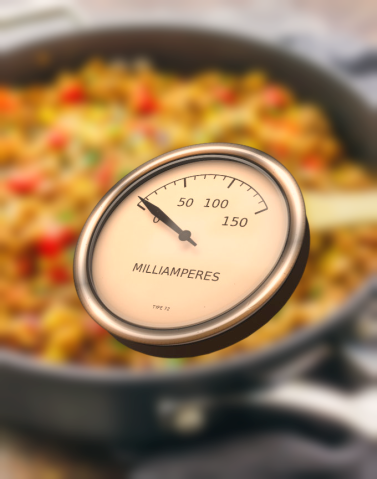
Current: 5 mA
